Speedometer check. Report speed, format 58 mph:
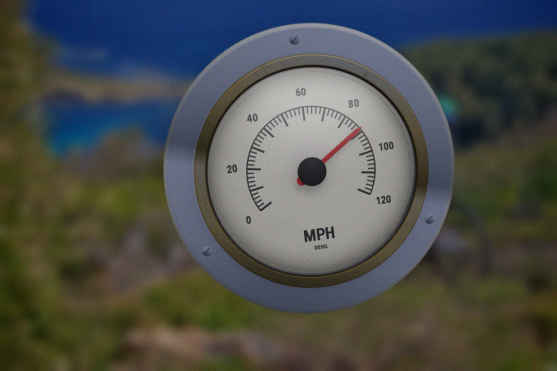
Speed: 88 mph
